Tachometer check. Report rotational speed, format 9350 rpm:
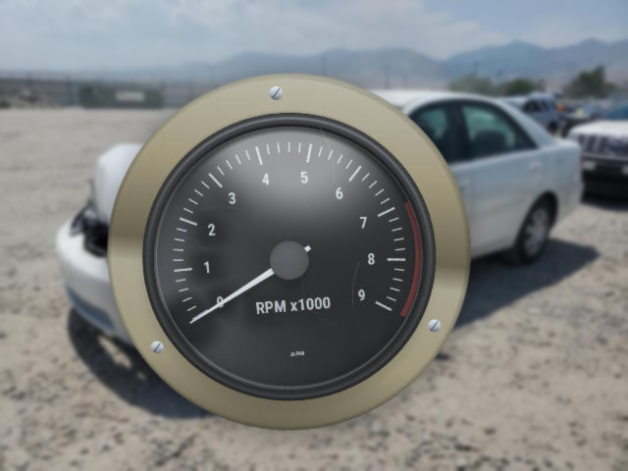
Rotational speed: 0 rpm
